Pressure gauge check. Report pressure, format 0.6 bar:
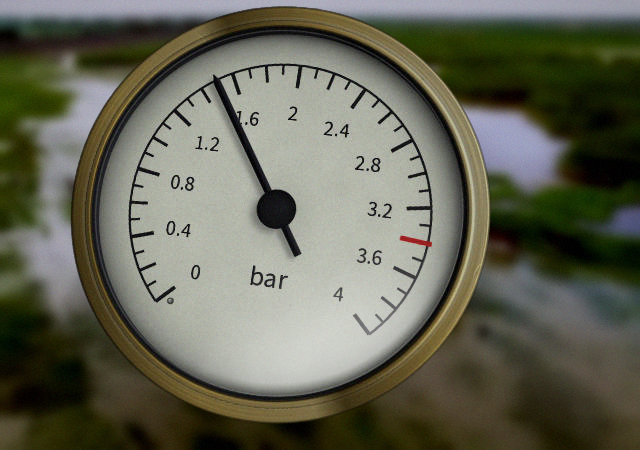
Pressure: 1.5 bar
